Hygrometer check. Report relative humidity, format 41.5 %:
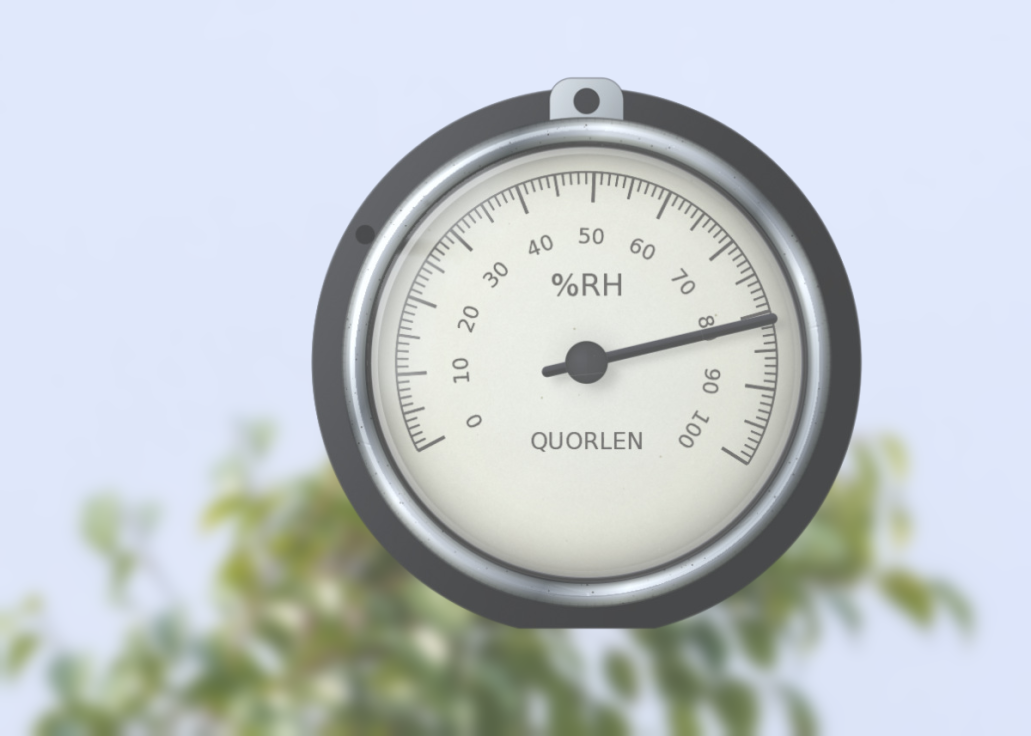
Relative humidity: 81 %
